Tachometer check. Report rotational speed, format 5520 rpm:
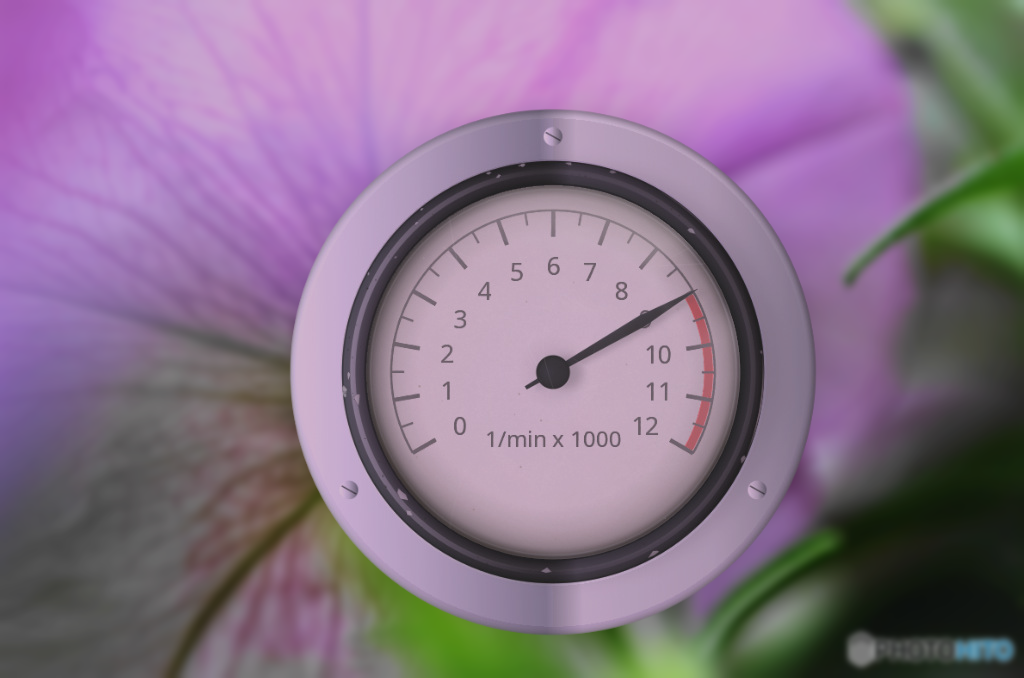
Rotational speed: 9000 rpm
